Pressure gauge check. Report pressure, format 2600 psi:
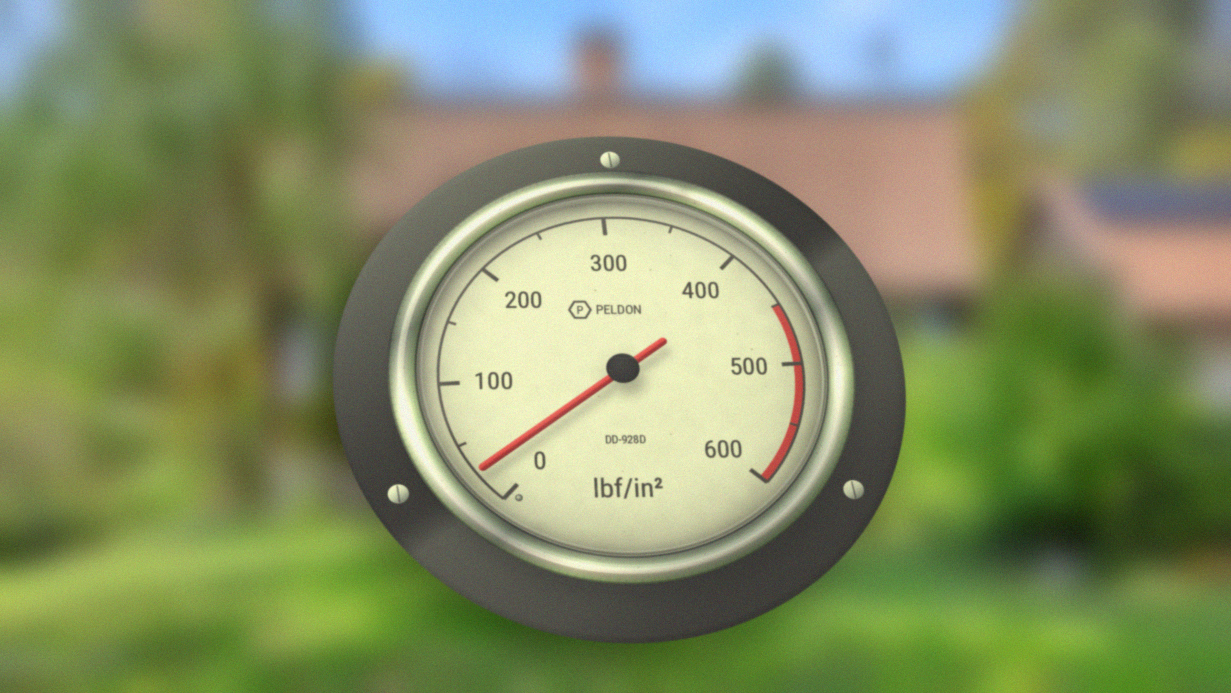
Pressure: 25 psi
